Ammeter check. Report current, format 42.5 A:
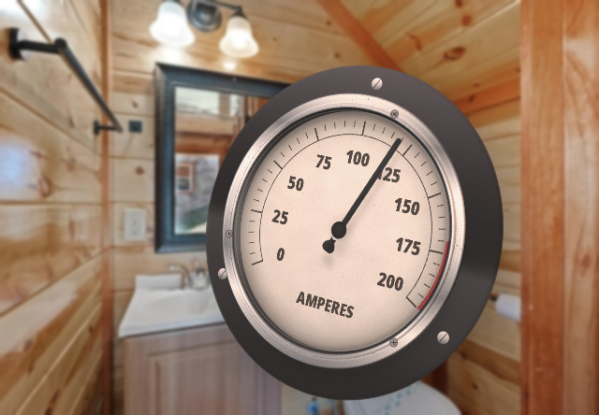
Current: 120 A
